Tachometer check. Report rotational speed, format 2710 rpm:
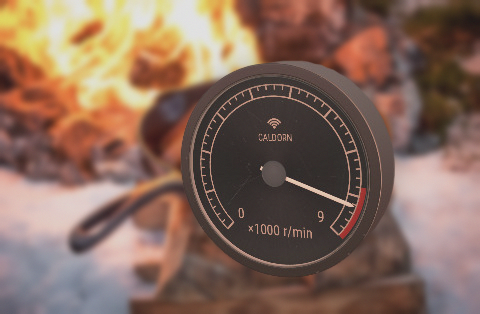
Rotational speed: 8200 rpm
